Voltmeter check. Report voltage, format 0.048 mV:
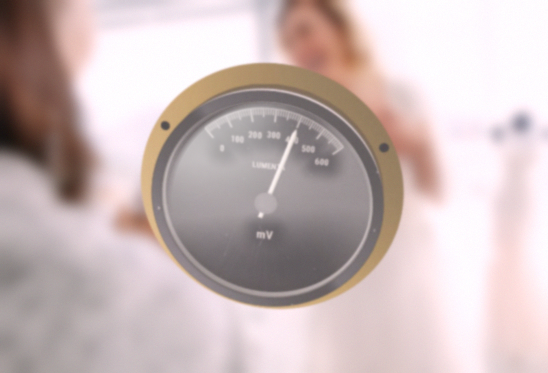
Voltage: 400 mV
